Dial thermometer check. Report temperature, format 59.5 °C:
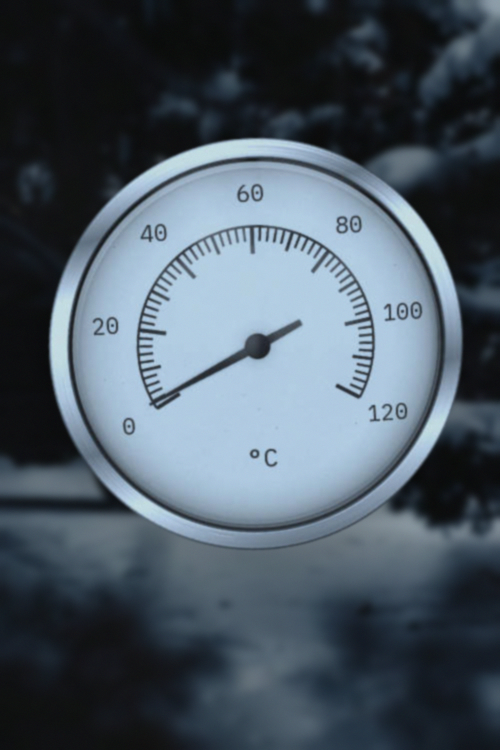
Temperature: 2 °C
